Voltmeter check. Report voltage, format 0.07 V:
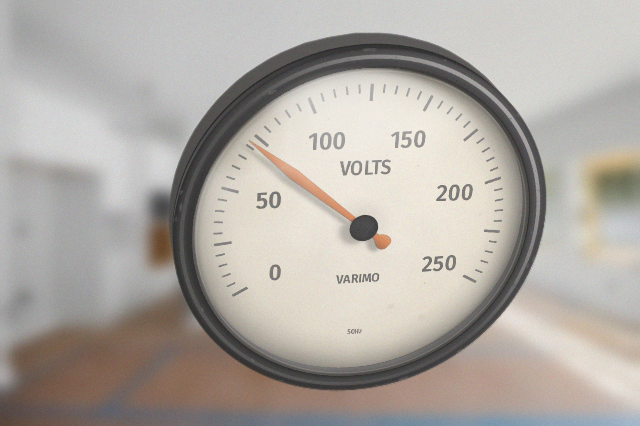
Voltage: 72.5 V
